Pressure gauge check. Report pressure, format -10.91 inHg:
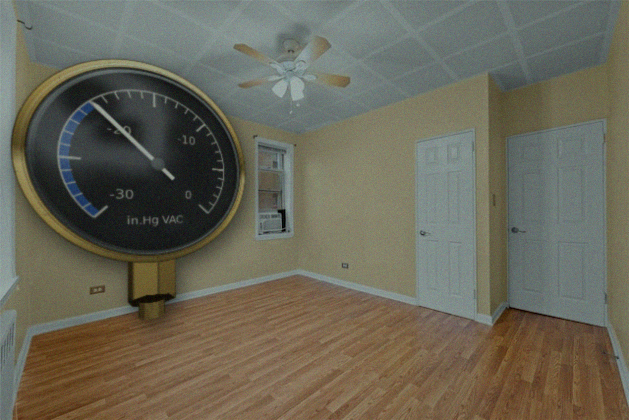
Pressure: -20 inHg
